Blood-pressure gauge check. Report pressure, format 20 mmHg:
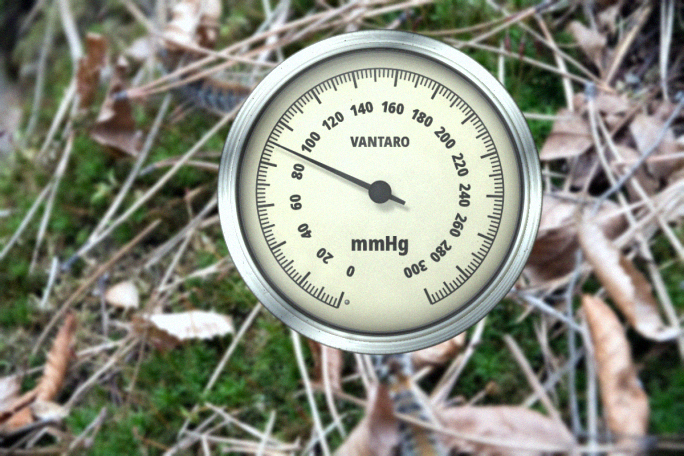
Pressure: 90 mmHg
